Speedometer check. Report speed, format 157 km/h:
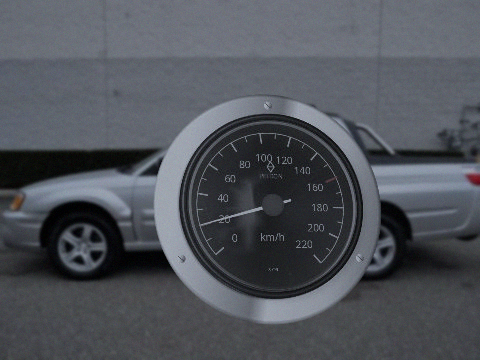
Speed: 20 km/h
